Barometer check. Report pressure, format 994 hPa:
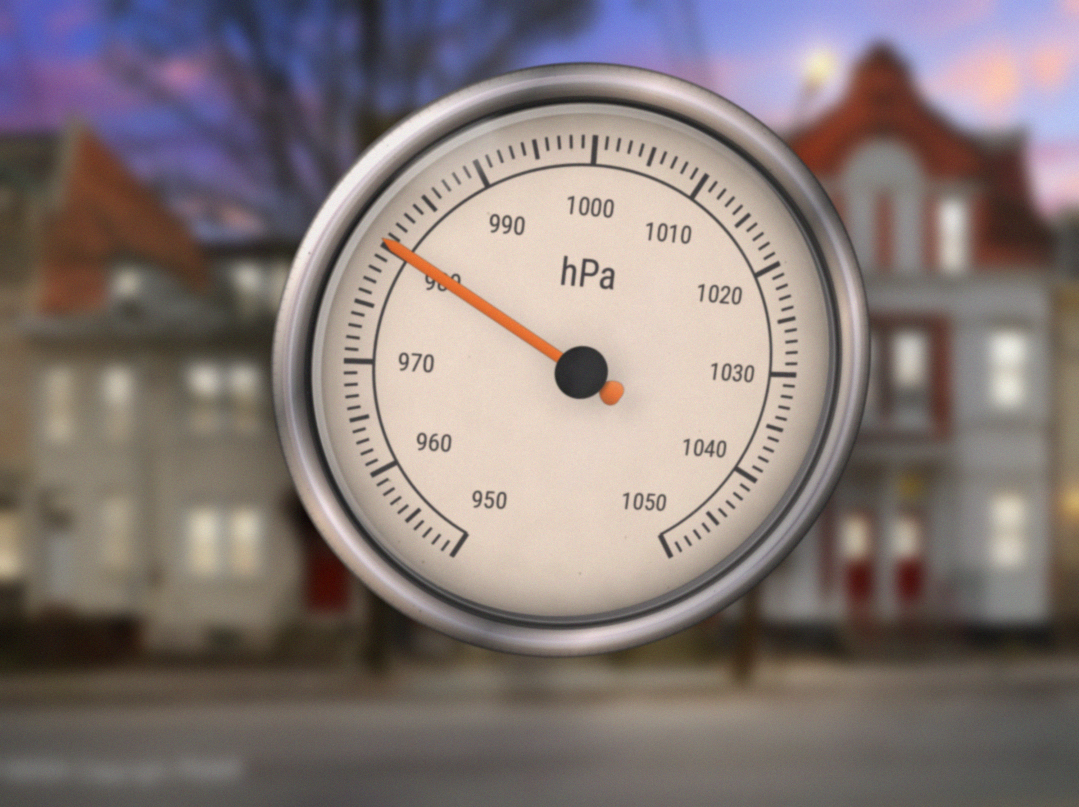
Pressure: 980.5 hPa
